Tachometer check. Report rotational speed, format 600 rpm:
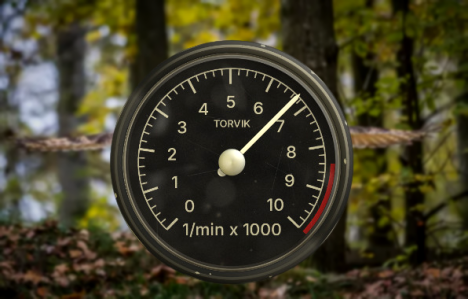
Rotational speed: 6700 rpm
